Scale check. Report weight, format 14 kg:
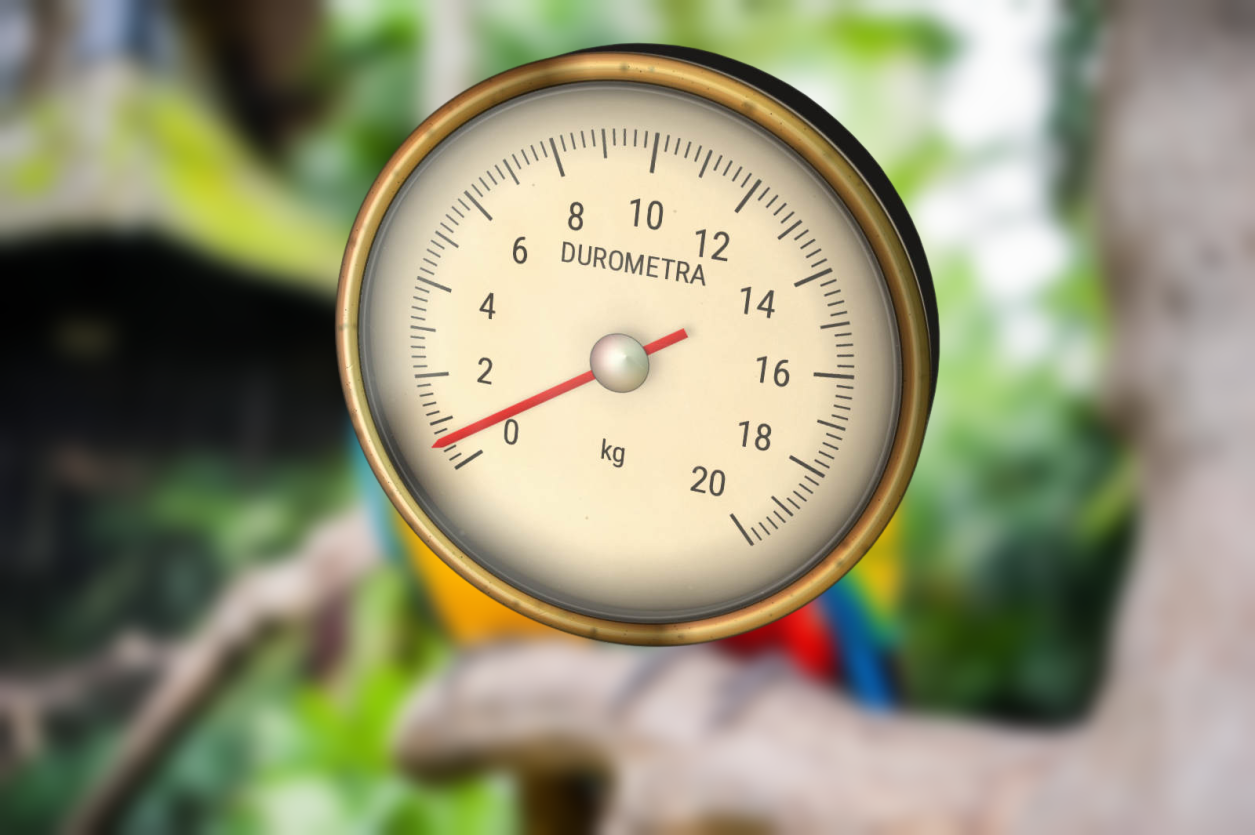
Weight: 0.6 kg
